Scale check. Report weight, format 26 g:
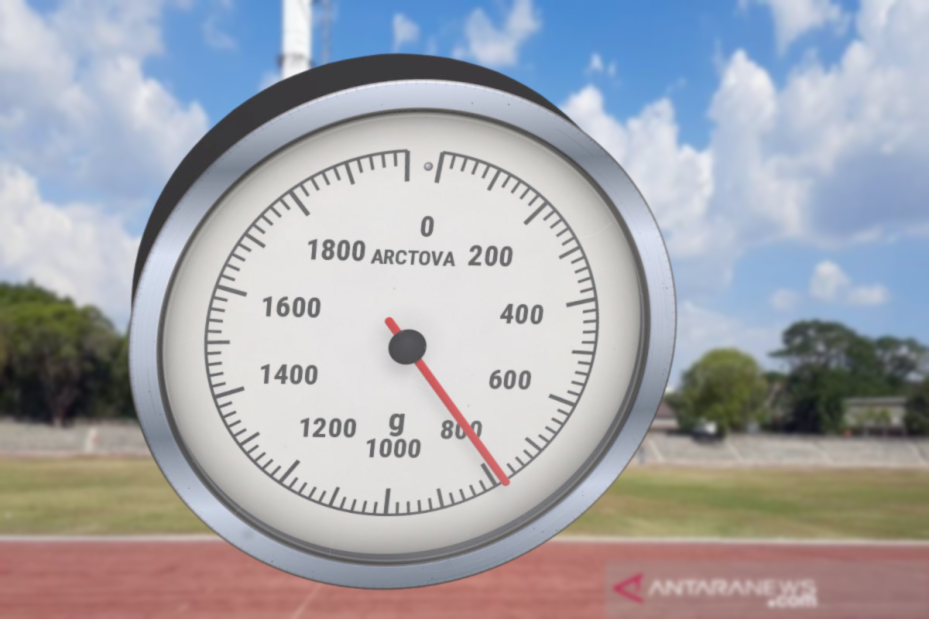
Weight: 780 g
